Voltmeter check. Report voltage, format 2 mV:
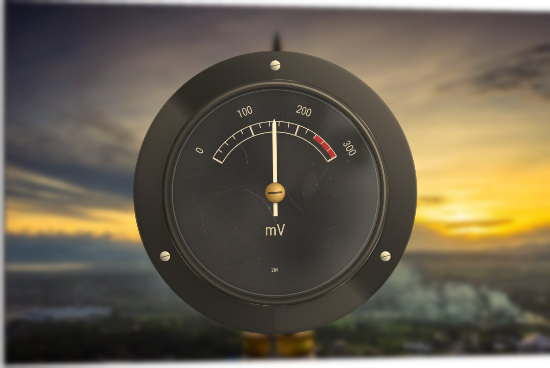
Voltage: 150 mV
